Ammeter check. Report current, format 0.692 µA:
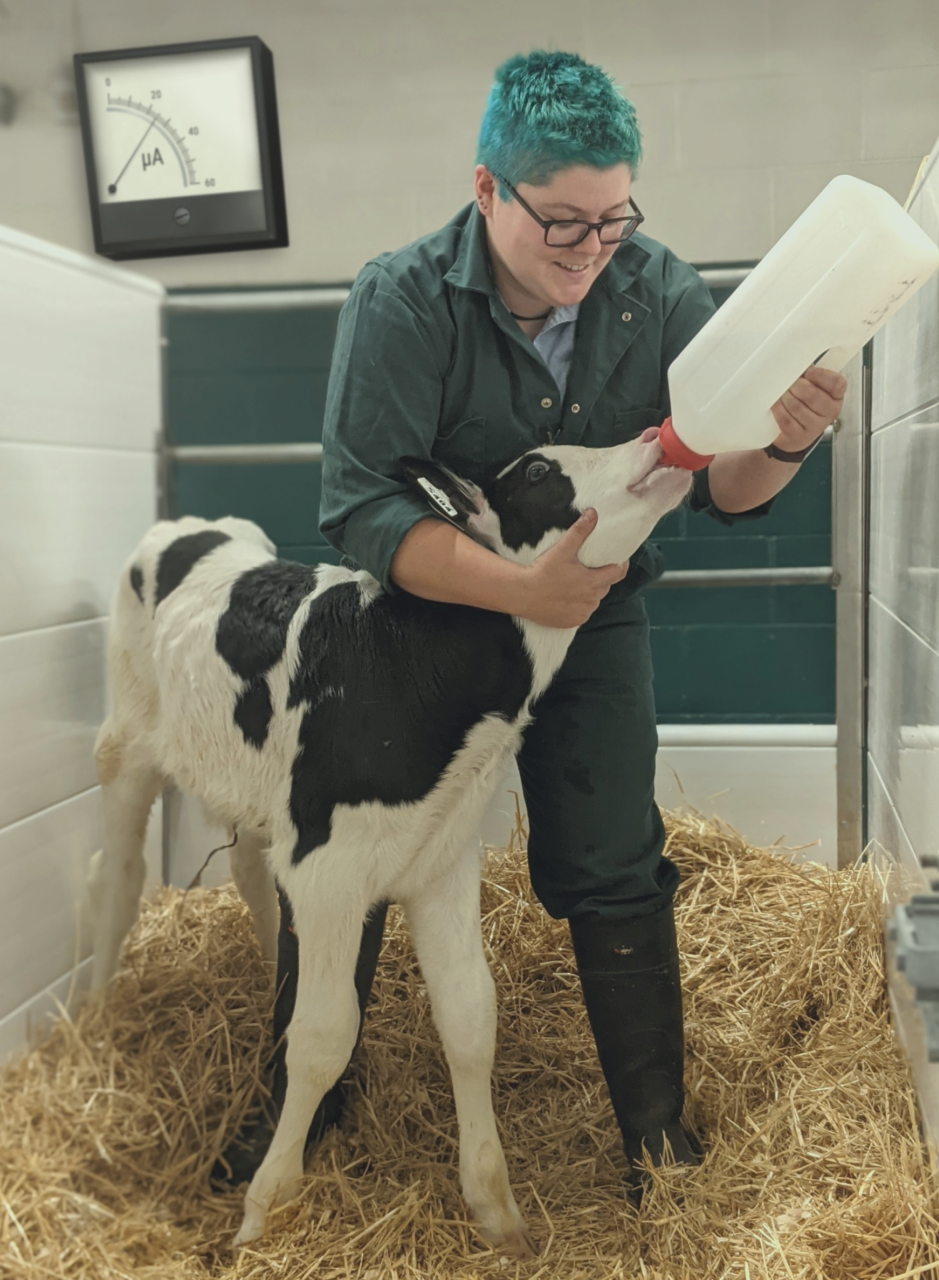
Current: 25 µA
